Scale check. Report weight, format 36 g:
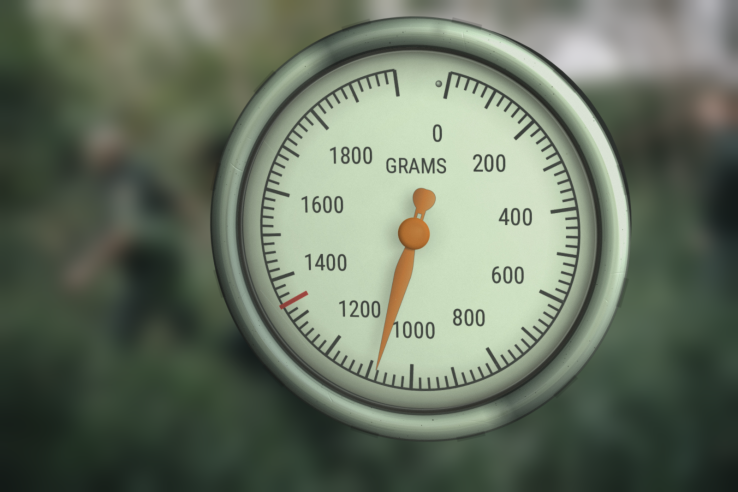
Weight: 1080 g
